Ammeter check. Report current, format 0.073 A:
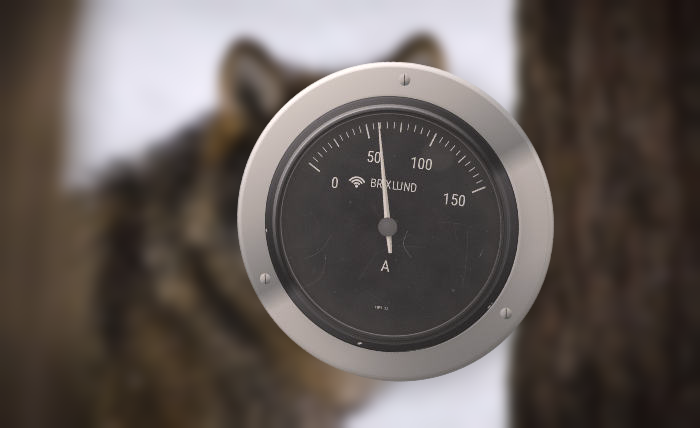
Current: 60 A
